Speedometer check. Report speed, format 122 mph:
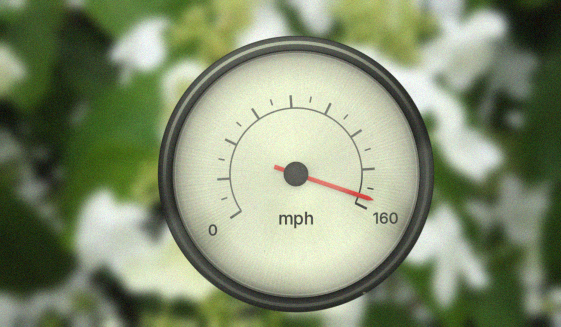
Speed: 155 mph
